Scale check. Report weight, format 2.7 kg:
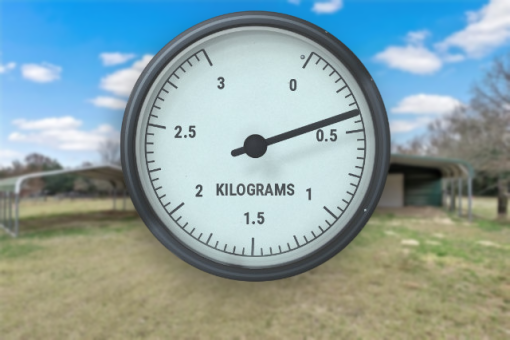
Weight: 0.4 kg
